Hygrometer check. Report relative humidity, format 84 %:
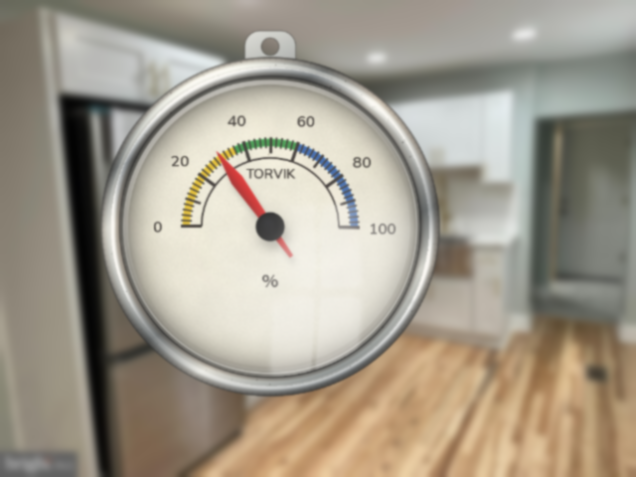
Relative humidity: 30 %
